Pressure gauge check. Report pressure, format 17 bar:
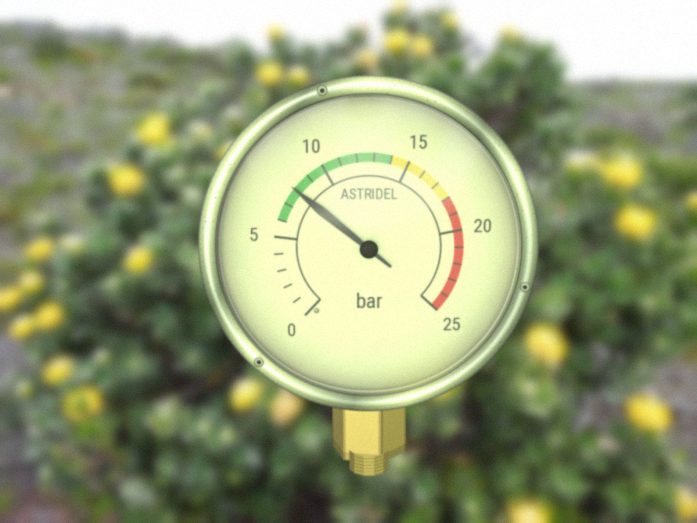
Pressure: 8 bar
